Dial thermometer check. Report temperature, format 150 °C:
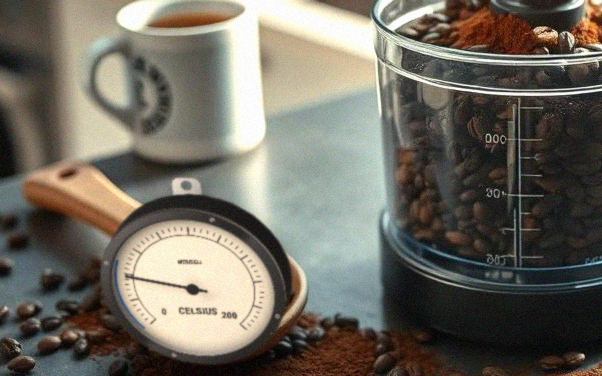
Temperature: 40 °C
